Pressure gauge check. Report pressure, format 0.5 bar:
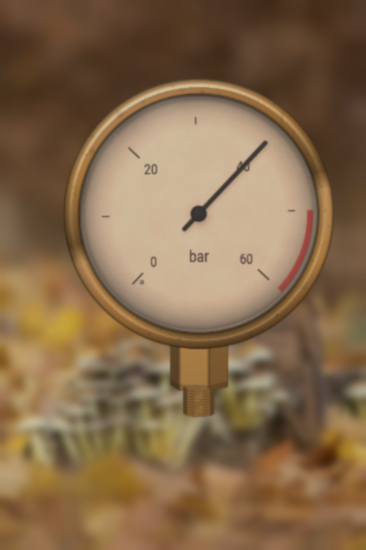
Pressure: 40 bar
